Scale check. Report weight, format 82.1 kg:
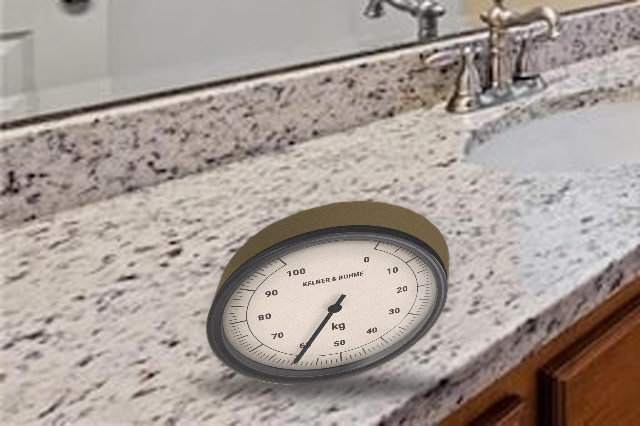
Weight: 60 kg
